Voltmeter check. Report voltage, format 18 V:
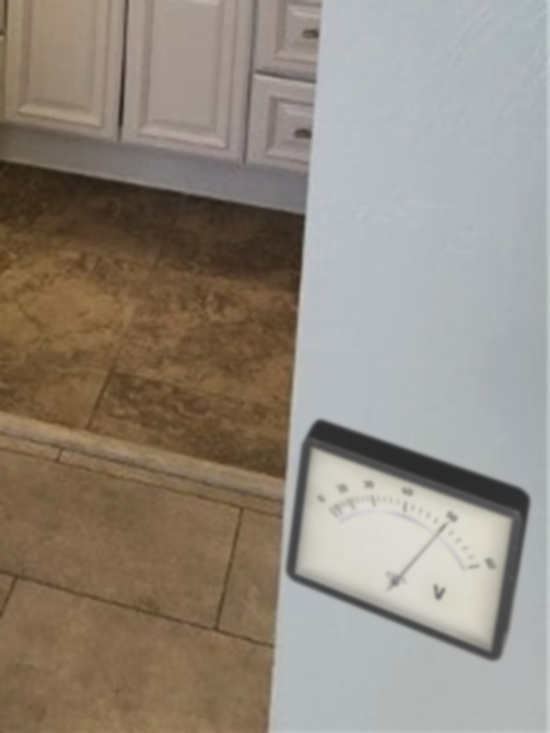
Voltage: 50 V
